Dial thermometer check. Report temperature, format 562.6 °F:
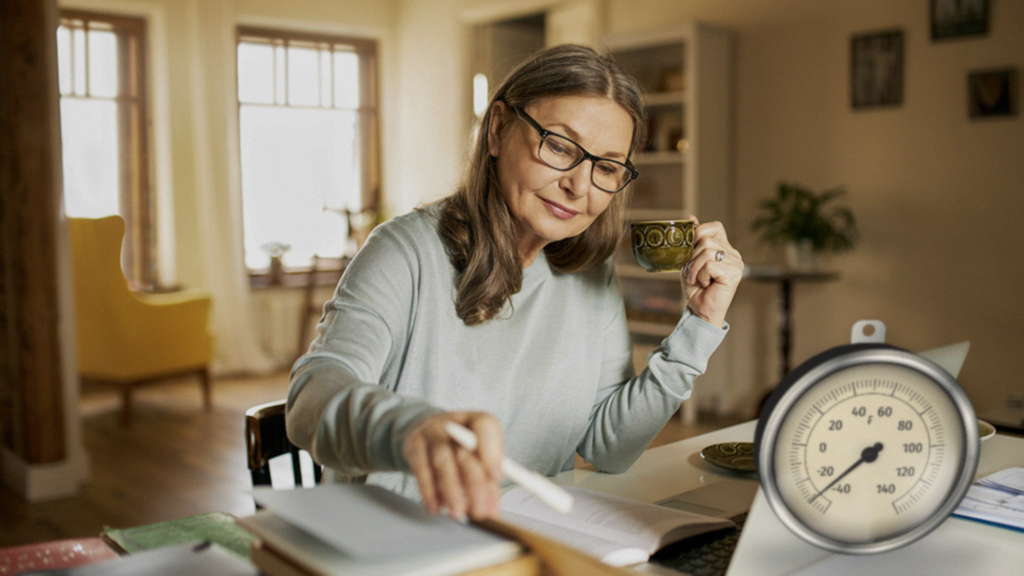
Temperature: -30 °F
